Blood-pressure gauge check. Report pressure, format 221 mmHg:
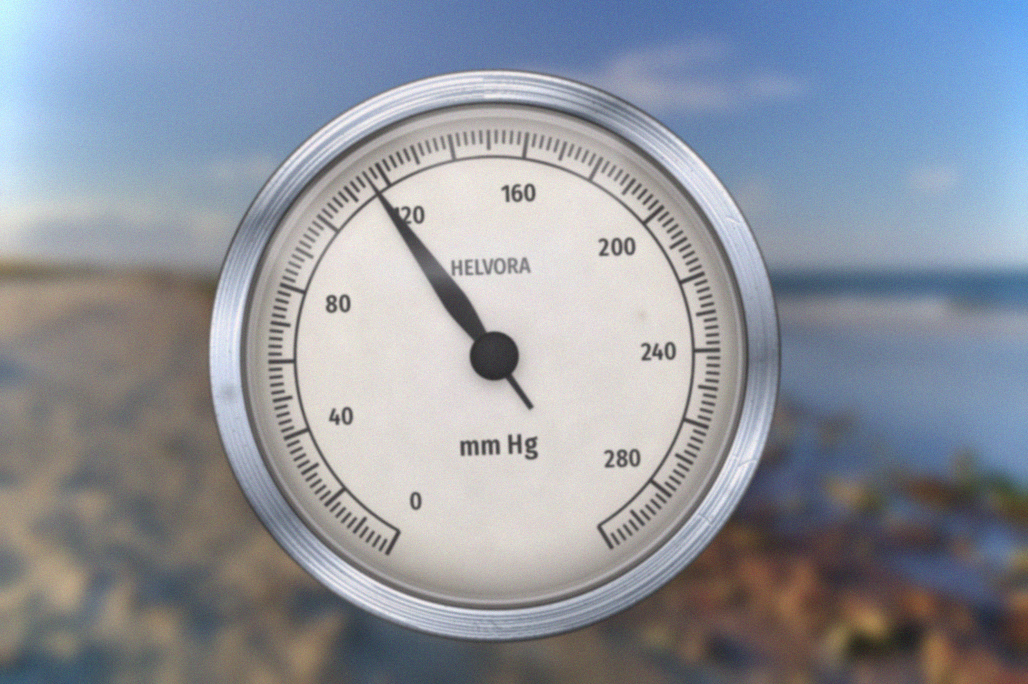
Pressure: 116 mmHg
